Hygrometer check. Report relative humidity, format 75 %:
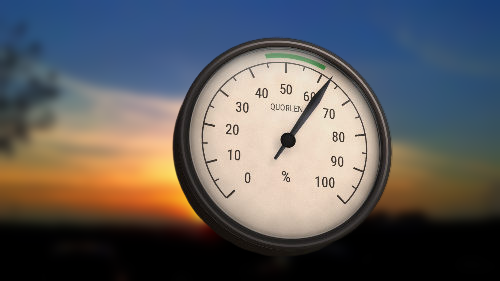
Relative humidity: 62.5 %
